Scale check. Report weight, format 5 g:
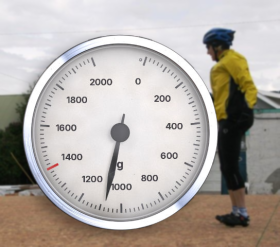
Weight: 1080 g
